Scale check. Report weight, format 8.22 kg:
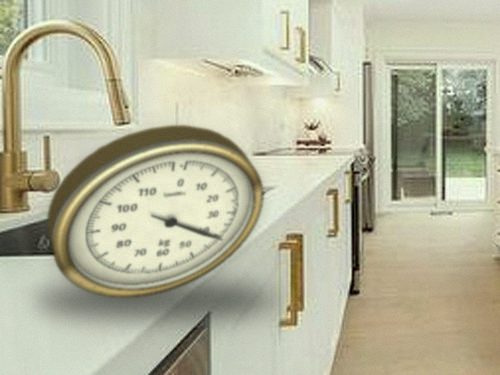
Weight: 40 kg
